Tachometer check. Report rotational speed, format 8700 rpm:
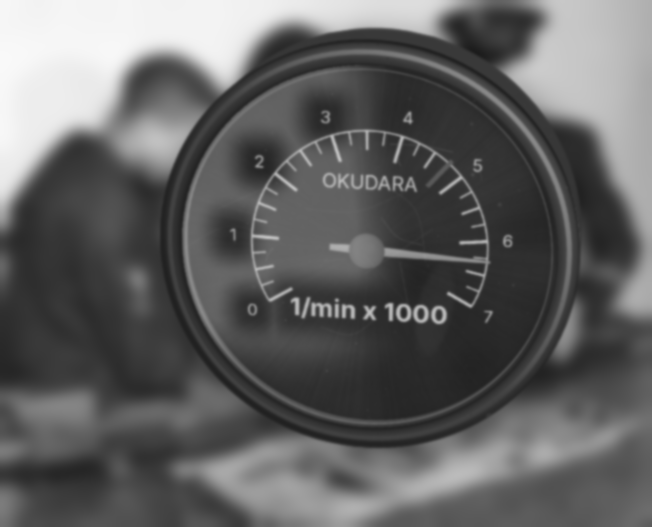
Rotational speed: 6250 rpm
